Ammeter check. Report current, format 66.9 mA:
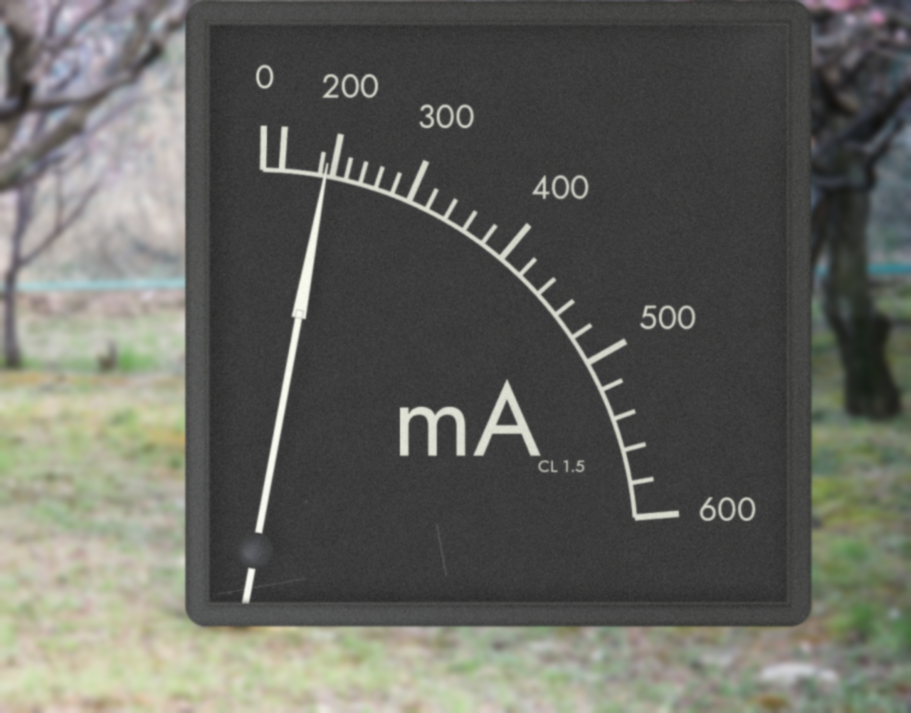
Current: 190 mA
